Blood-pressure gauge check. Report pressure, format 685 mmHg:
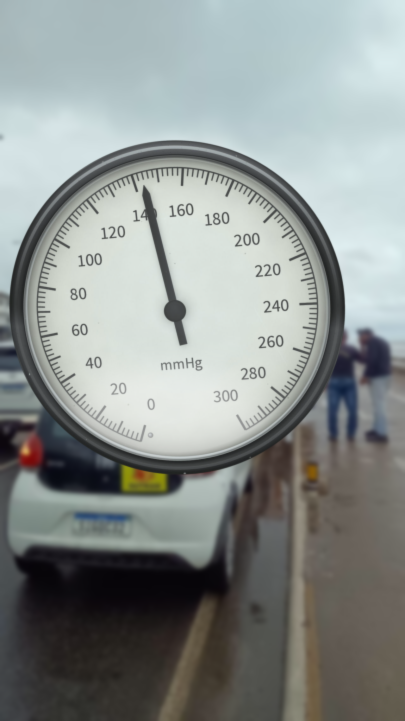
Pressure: 144 mmHg
